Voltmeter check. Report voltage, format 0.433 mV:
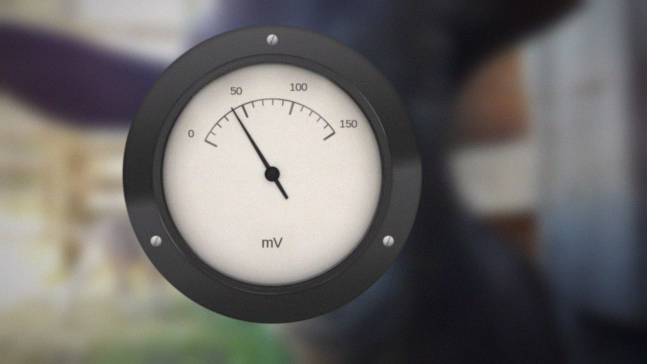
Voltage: 40 mV
